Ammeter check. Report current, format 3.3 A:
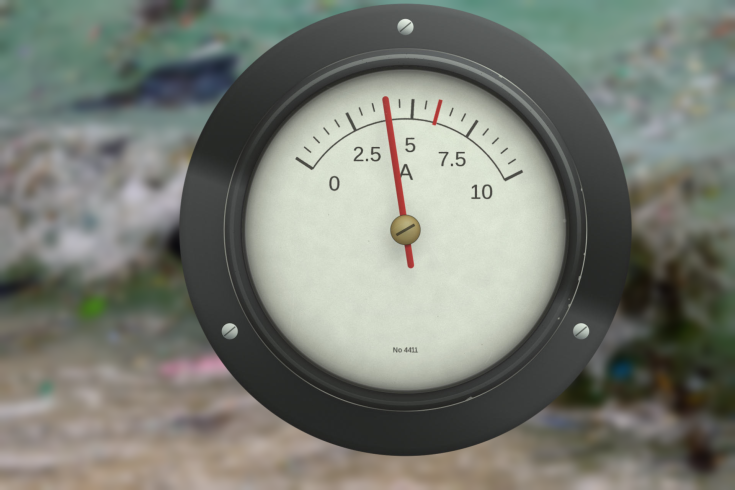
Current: 4 A
